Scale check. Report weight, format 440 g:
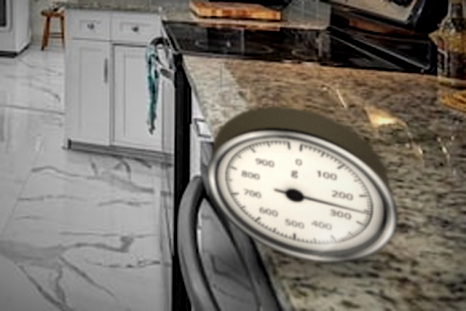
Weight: 250 g
